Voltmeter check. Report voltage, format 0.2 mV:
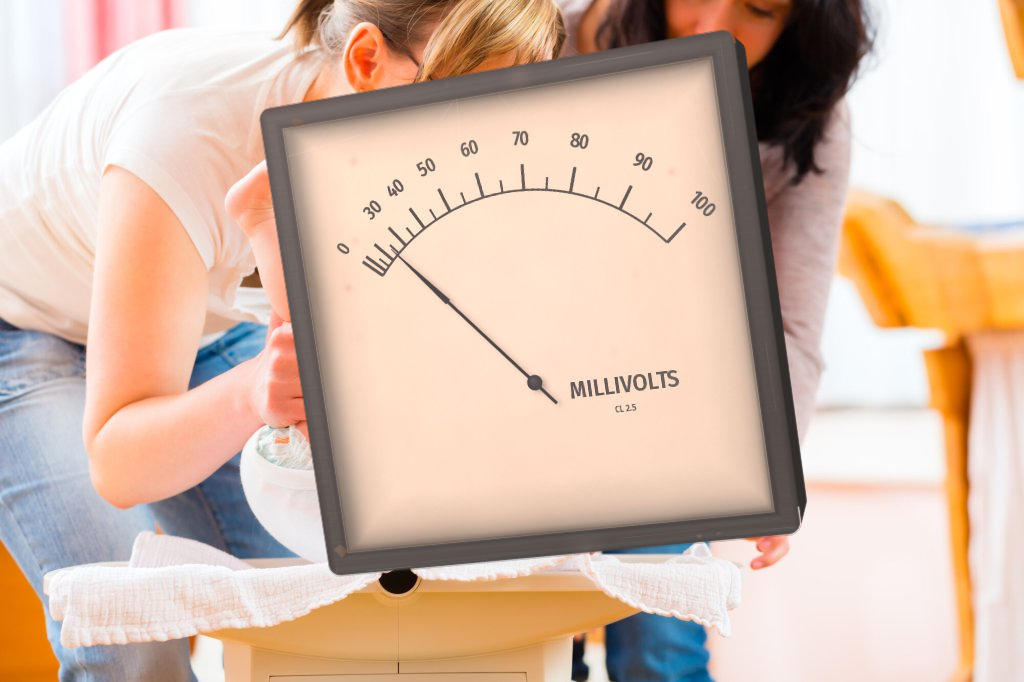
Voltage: 25 mV
